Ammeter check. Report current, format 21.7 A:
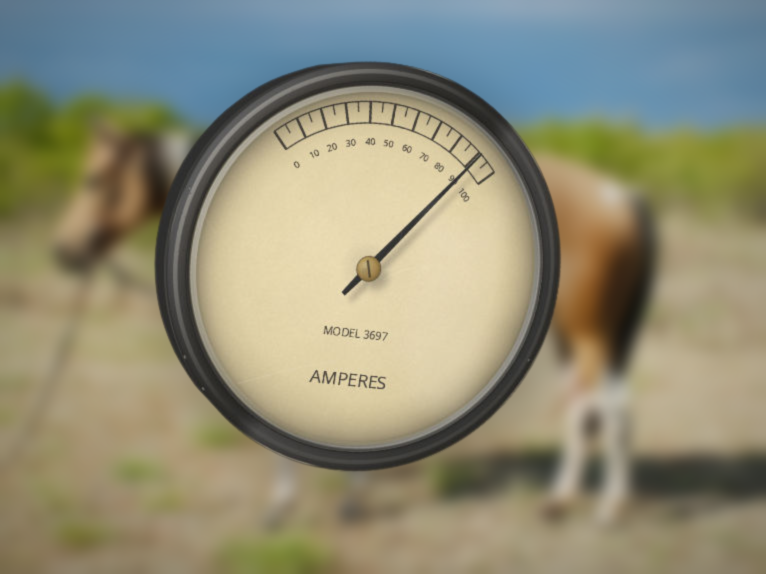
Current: 90 A
